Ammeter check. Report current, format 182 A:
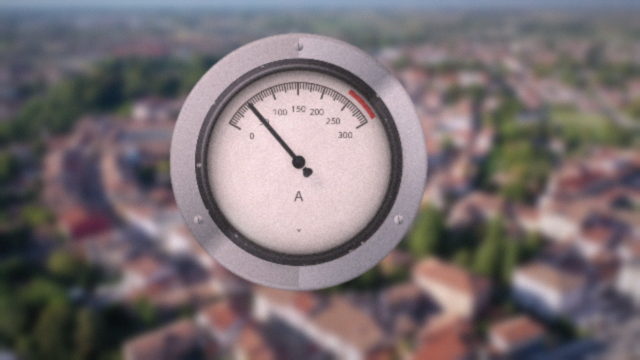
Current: 50 A
